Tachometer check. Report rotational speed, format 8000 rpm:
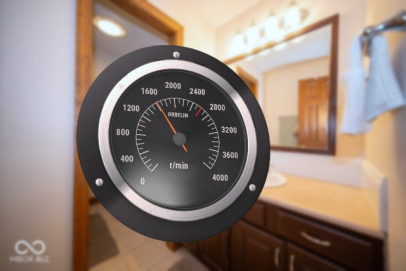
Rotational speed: 1600 rpm
